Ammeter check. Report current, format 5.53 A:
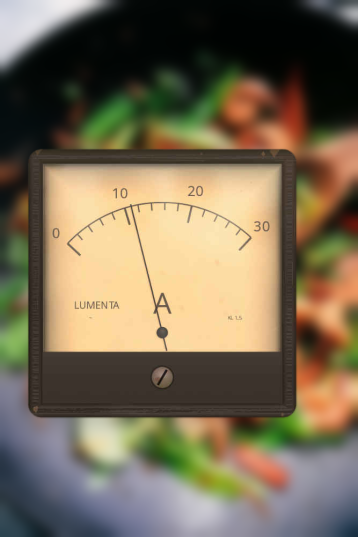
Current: 11 A
